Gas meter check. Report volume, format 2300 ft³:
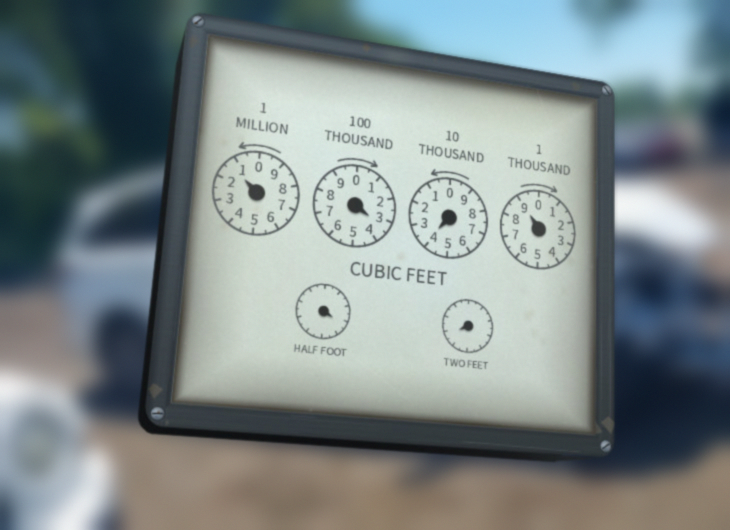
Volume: 133900 ft³
